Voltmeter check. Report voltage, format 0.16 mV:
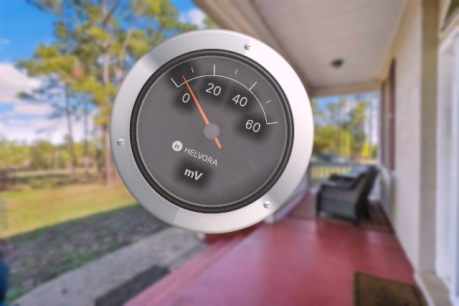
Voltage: 5 mV
